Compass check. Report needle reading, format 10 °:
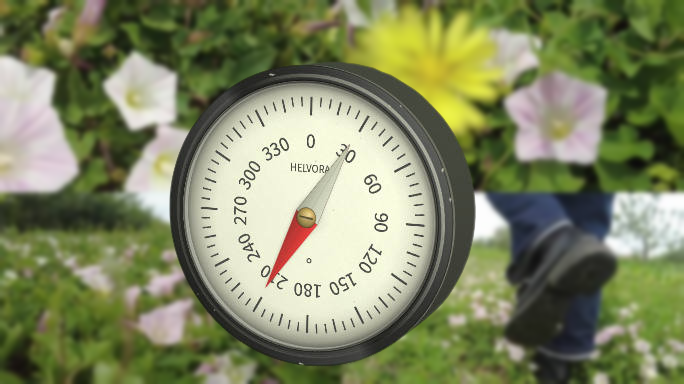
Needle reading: 210 °
